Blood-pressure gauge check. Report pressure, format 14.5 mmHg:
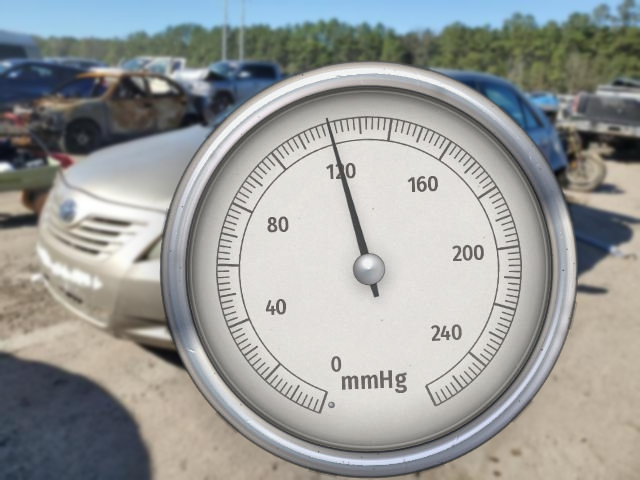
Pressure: 120 mmHg
